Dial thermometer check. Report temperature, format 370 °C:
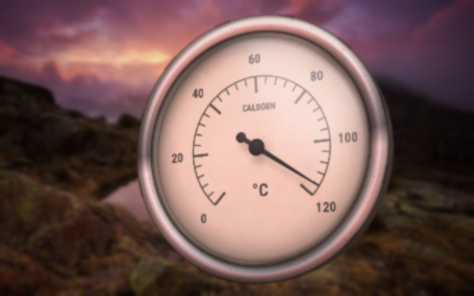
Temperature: 116 °C
